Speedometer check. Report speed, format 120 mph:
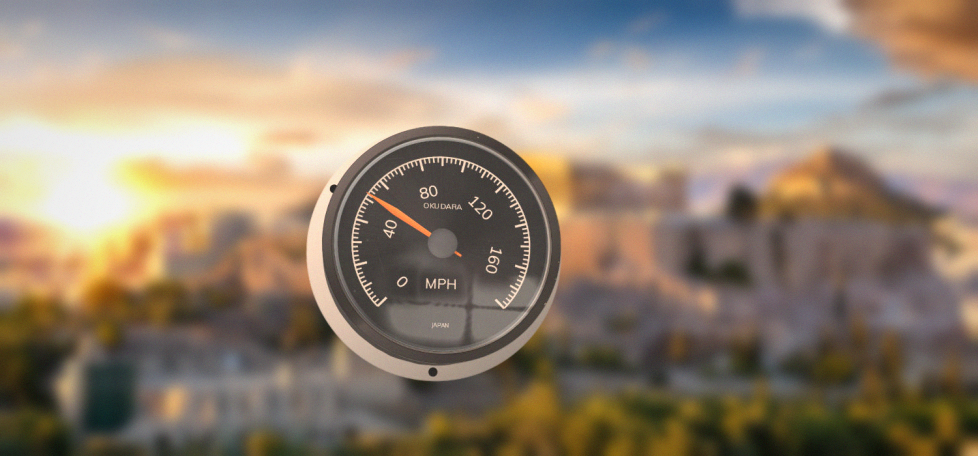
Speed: 52 mph
